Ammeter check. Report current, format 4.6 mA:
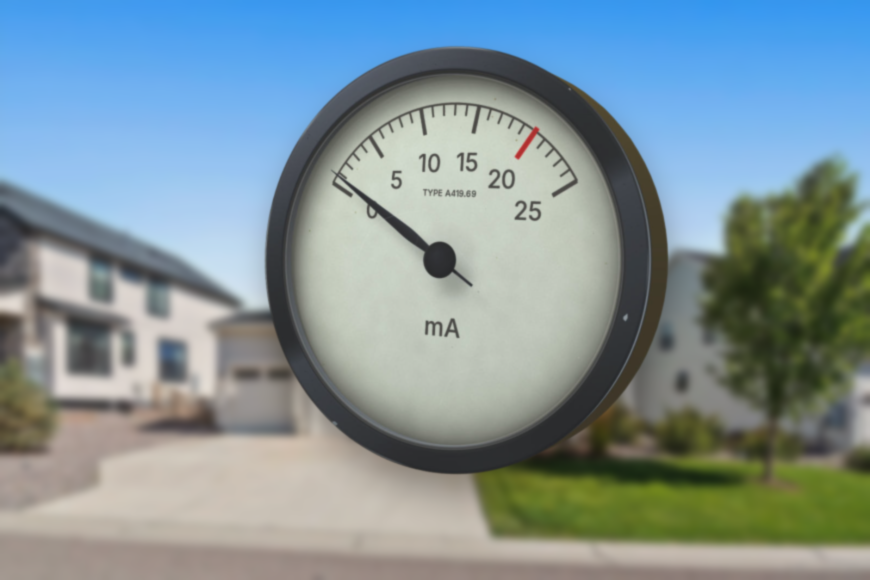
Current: 1 mA
